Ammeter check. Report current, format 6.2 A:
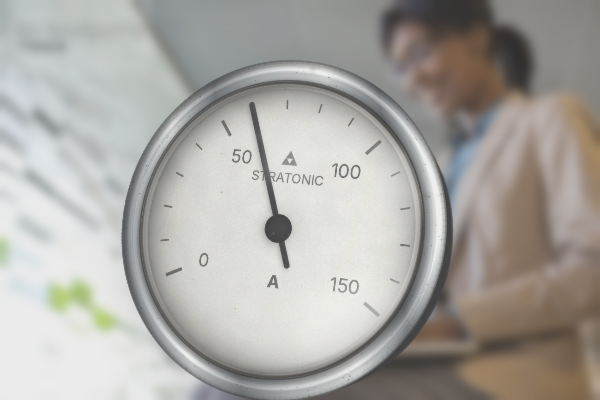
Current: 60 A
